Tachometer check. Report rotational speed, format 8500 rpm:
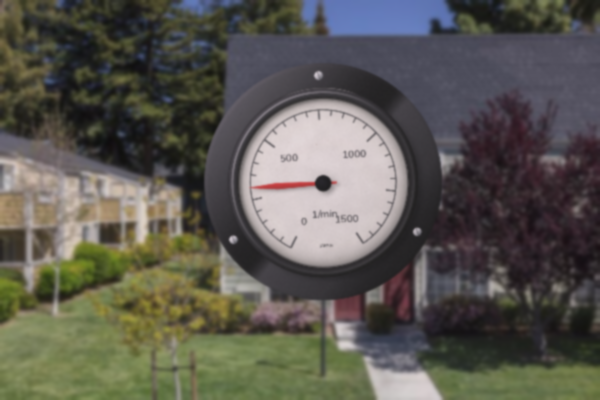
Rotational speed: 300 rpm
